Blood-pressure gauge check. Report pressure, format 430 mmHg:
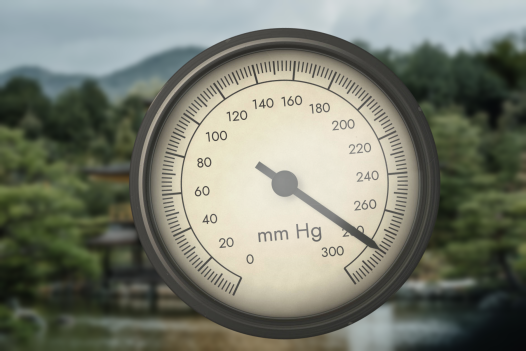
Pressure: 280 mmHg
